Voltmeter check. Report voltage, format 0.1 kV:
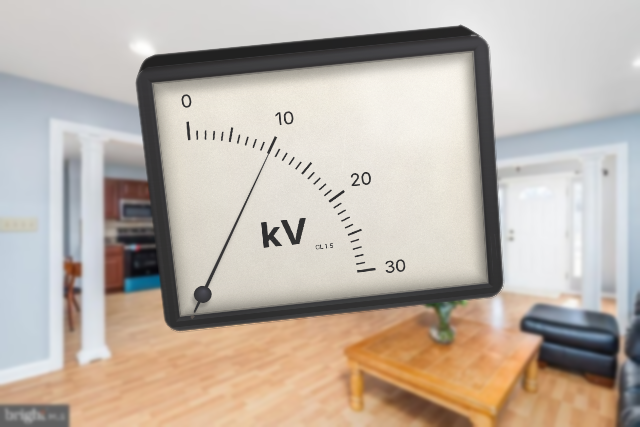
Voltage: 10 kV
